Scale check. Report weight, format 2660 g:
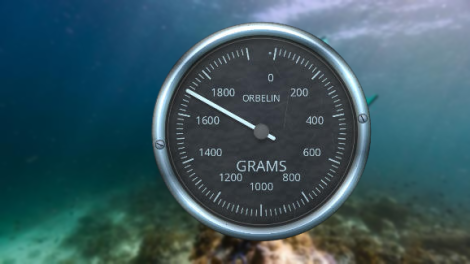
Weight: 1700 g
